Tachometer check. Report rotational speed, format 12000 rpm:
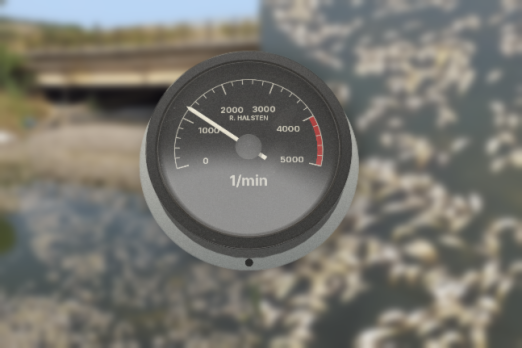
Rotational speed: 1200 rpm
